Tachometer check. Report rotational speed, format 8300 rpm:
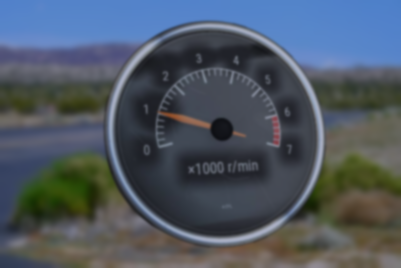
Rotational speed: 1000 rpm
